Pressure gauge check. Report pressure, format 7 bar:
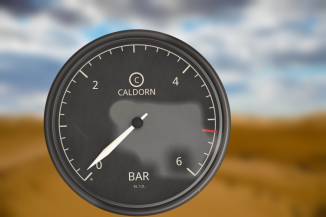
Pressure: 0.1 bar
